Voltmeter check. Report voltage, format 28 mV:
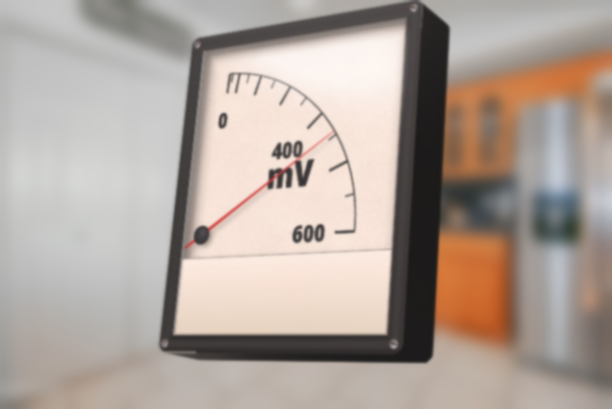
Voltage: 450 mV
